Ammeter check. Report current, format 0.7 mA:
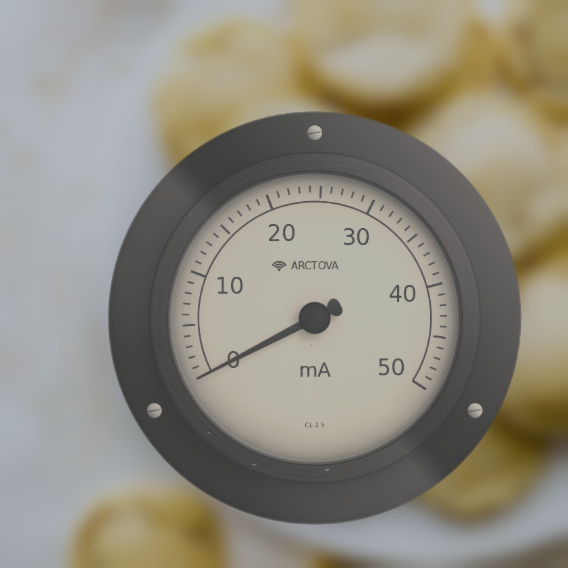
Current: 0 mA
